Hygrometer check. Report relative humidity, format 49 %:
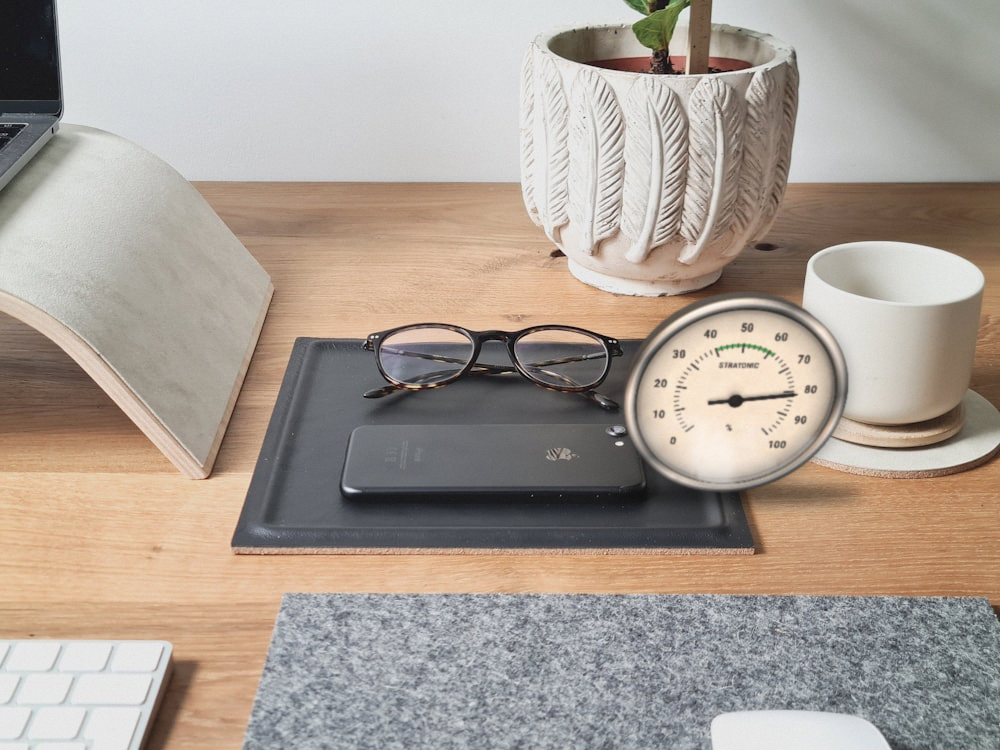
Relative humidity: 80 %
